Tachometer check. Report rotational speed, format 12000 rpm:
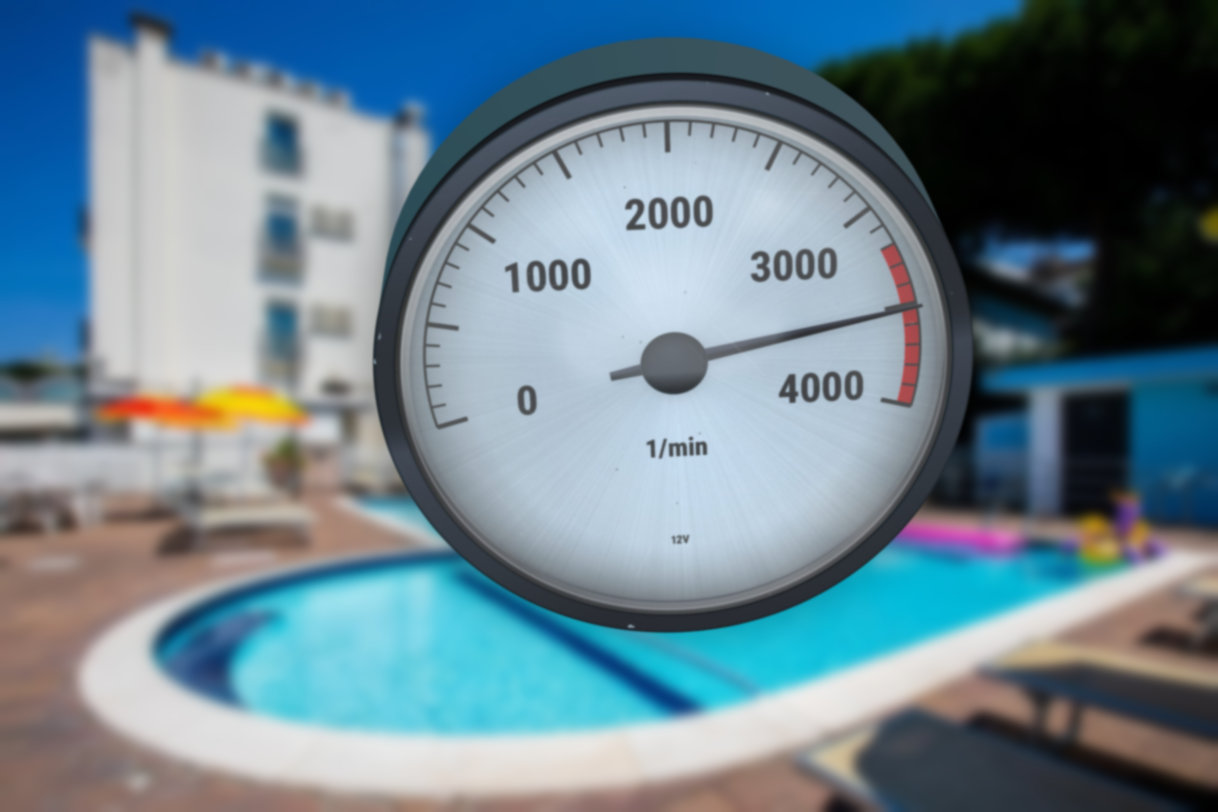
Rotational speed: 3500 rpm
